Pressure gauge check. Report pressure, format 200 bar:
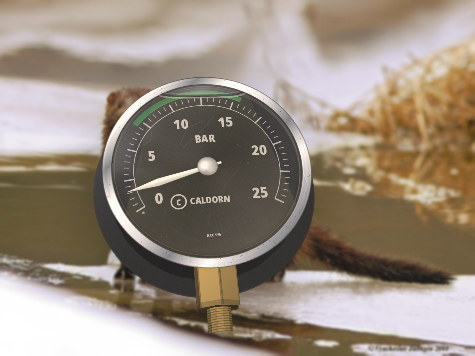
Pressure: 1.5 bar
